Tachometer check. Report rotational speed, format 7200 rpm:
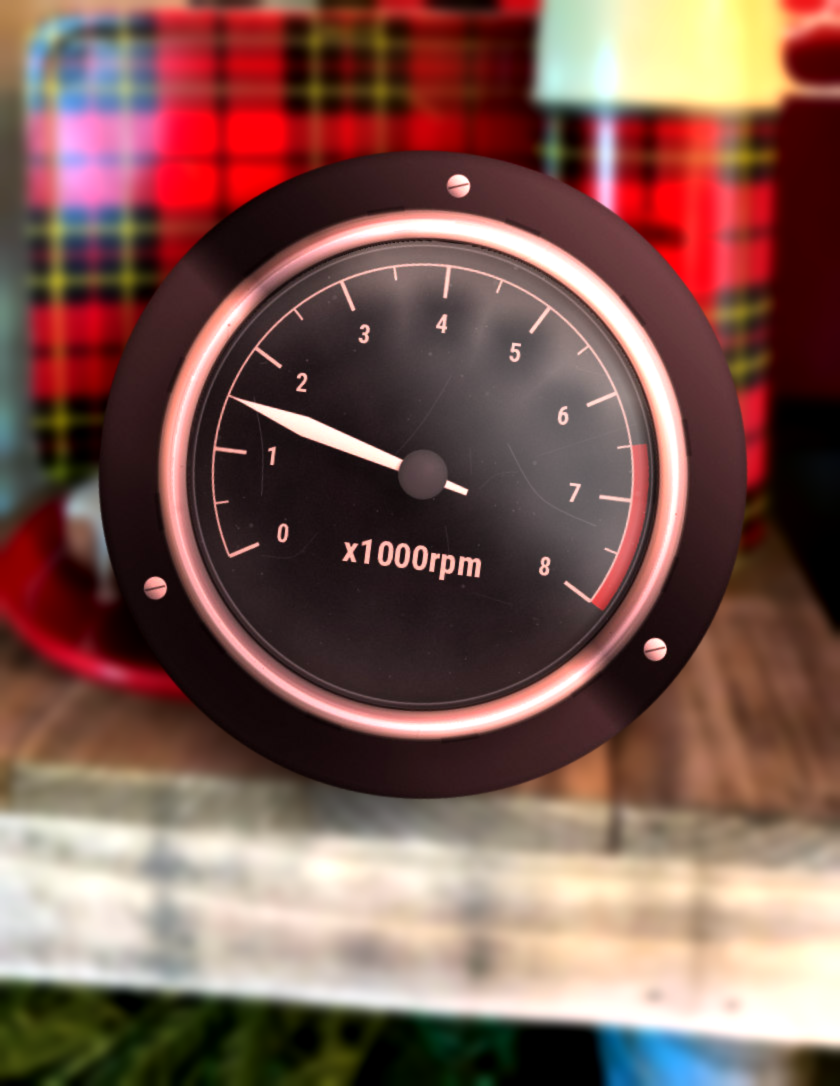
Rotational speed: 1500 rpm
